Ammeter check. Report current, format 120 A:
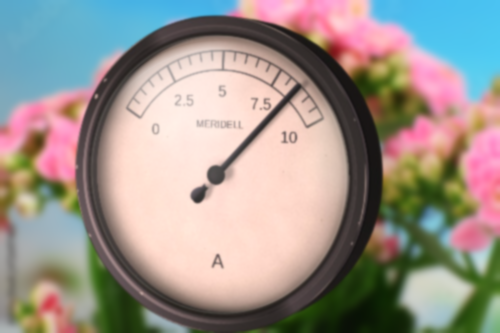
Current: 8.5 A
